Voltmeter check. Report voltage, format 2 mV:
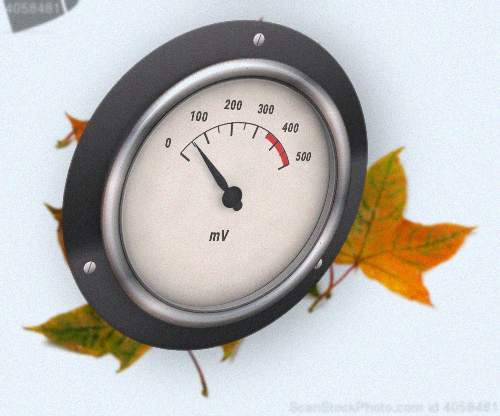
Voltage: 50 mV
